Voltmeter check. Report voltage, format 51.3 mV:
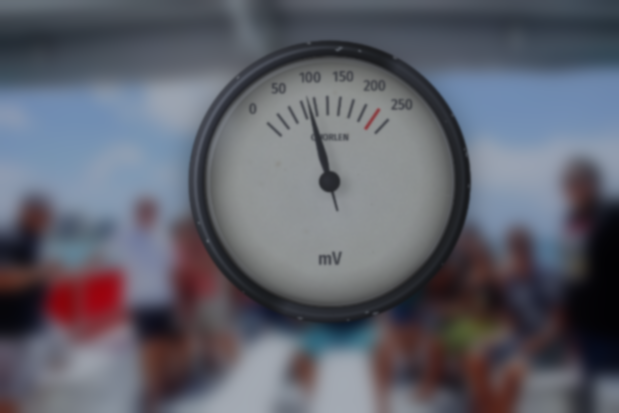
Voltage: 87.5 mV
